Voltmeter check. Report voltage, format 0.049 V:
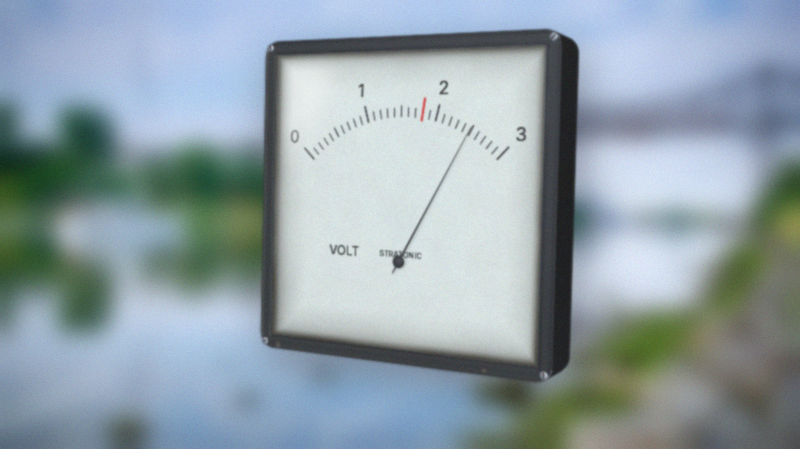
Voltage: 2.5 V
